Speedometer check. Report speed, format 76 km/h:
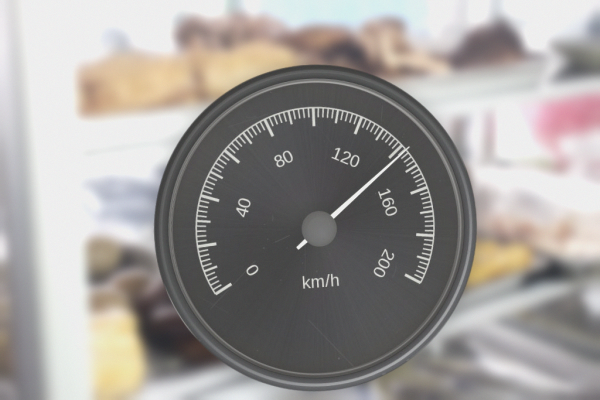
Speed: 142 km/h
